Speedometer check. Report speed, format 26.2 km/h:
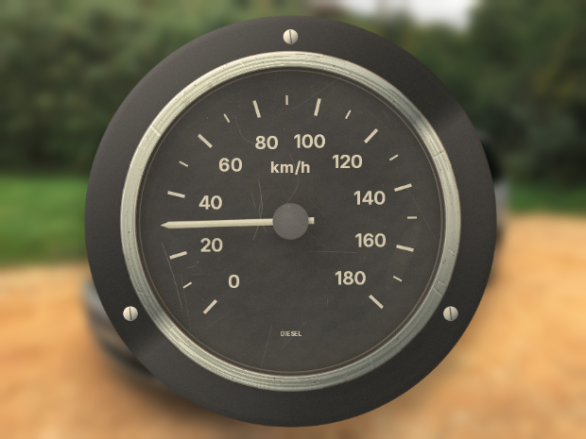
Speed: 30 km/h
